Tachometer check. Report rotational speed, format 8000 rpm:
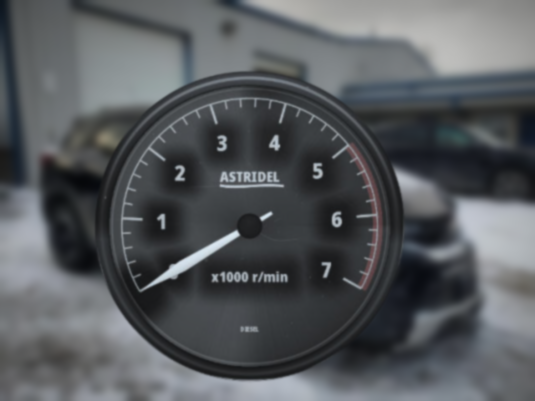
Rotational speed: 0 rpm
